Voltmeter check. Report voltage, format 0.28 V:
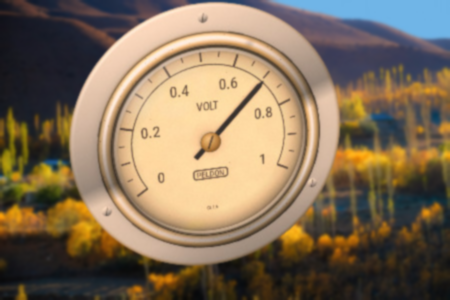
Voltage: 0.7 V
